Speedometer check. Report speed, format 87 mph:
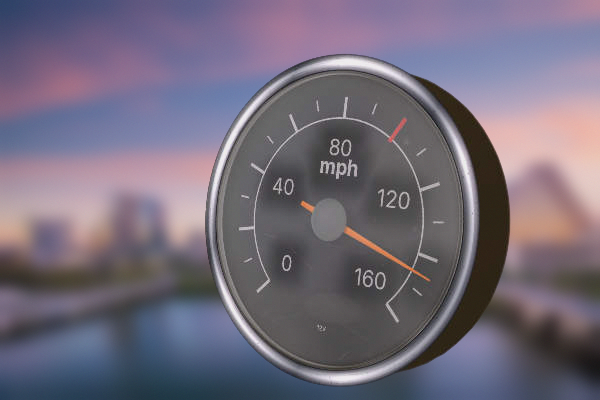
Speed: 145 mph
